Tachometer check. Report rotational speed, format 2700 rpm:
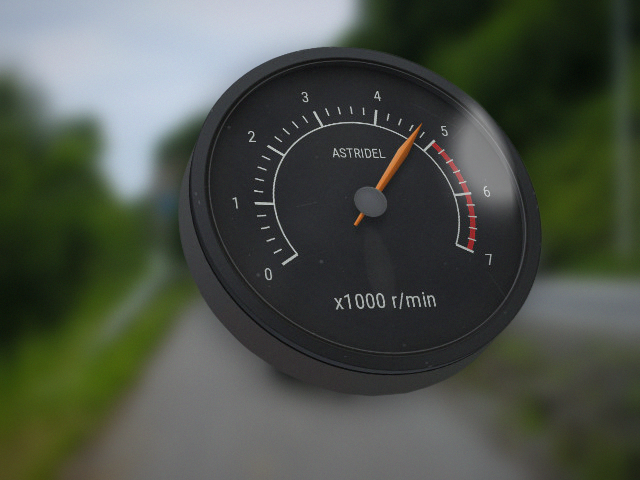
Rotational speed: 4700 rpm
